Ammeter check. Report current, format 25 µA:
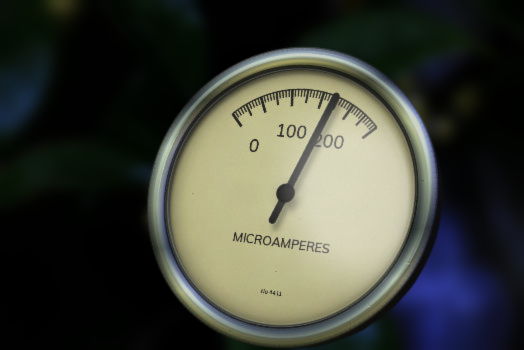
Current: 175 µA
